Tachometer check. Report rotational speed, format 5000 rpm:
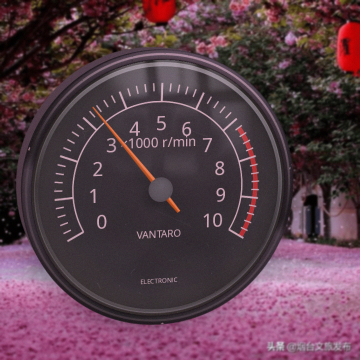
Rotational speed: 3300 rpm
